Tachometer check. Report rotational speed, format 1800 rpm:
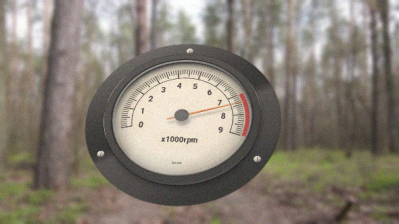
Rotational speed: 7500 rpm
